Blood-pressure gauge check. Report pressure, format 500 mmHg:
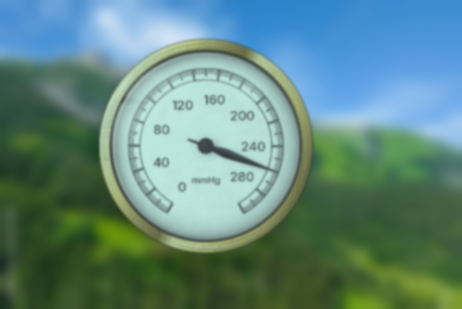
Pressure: 260 mmHg
